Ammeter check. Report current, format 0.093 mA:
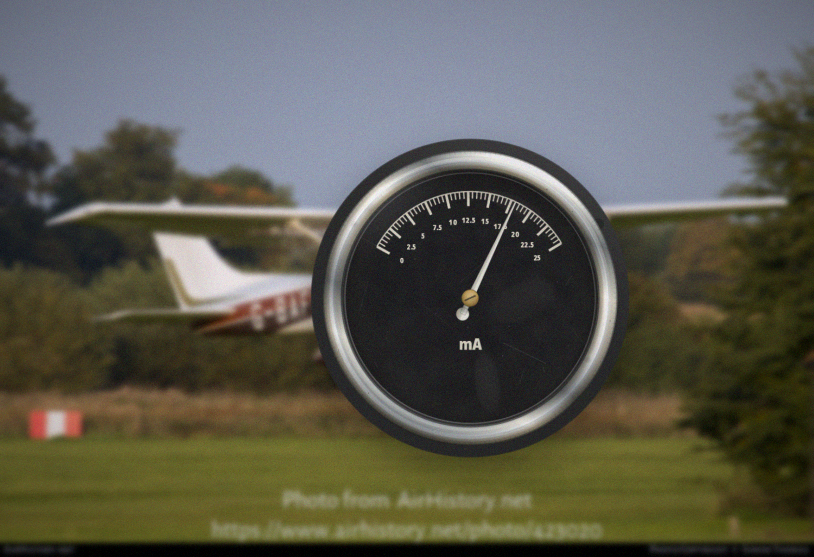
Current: 18 mA
